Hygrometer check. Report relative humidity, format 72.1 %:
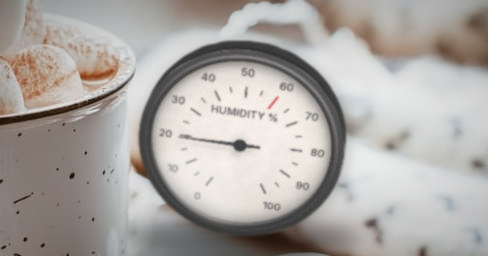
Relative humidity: 20 %
